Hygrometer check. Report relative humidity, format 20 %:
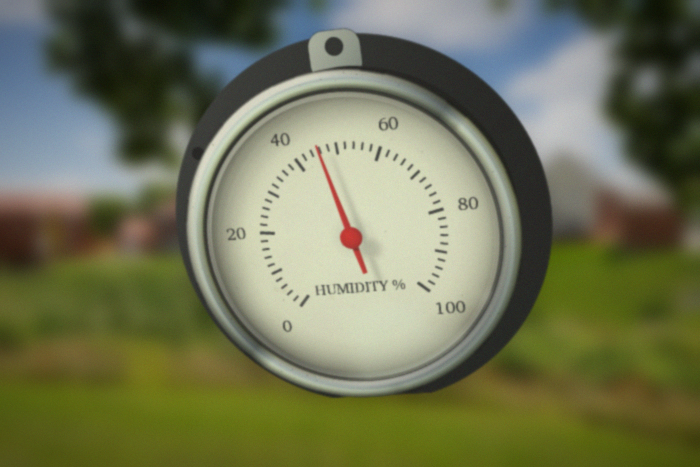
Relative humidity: 46 %
